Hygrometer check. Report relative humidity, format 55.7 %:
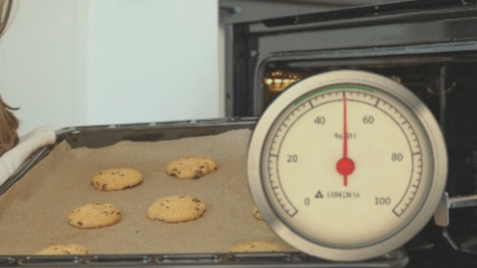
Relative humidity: 50 %
